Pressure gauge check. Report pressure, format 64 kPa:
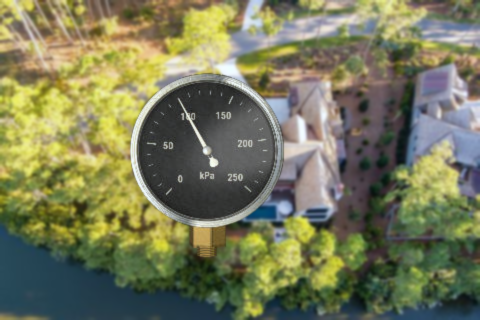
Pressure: 100 kPa
